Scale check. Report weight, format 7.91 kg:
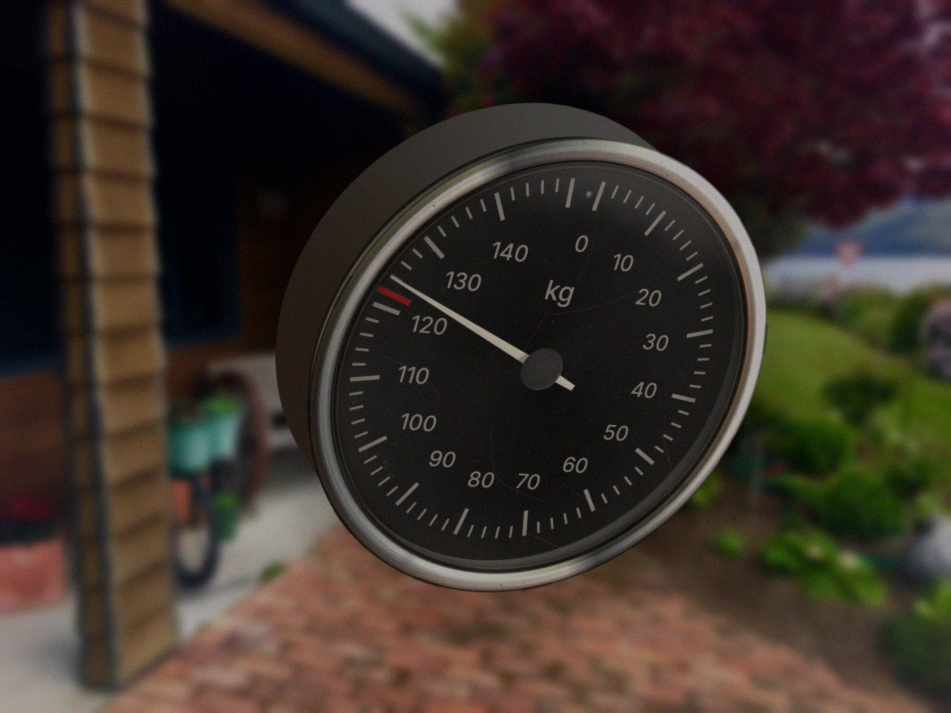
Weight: 124 kg
